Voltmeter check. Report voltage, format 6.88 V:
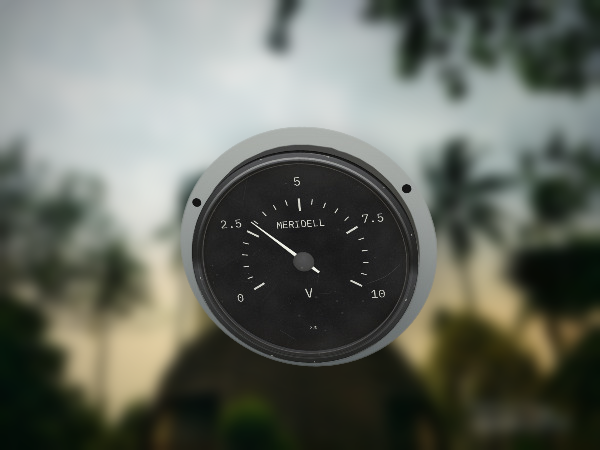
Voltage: 3 V
